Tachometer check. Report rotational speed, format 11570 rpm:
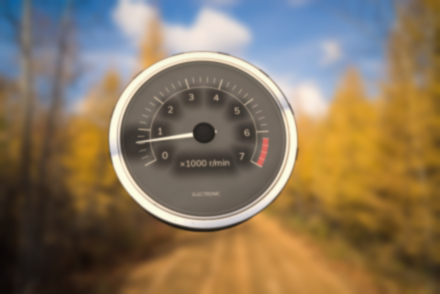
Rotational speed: 600 rpm
